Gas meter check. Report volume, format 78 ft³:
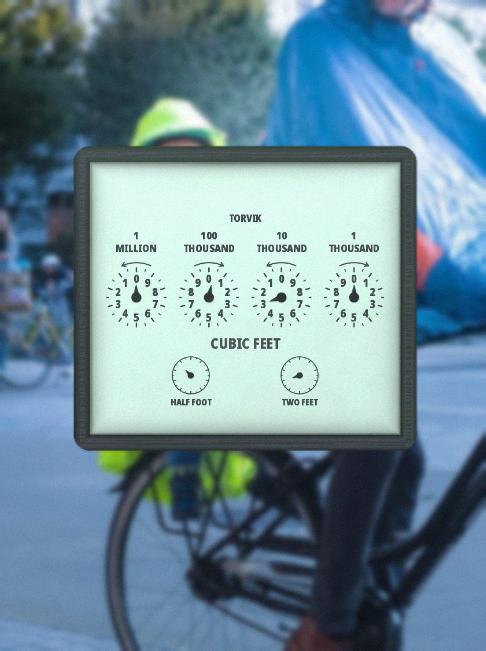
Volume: 3000 ft³
